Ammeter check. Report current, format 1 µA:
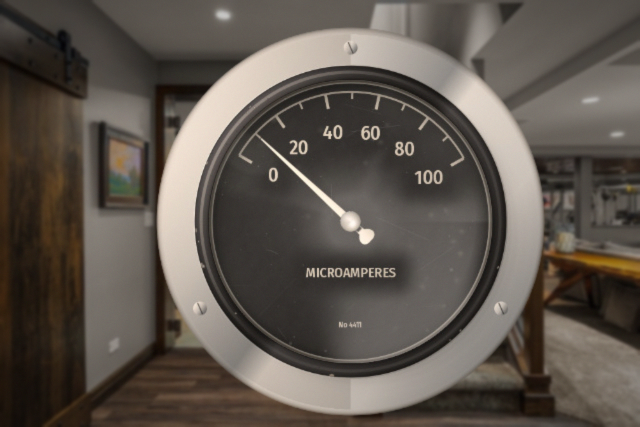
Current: 10 µA
